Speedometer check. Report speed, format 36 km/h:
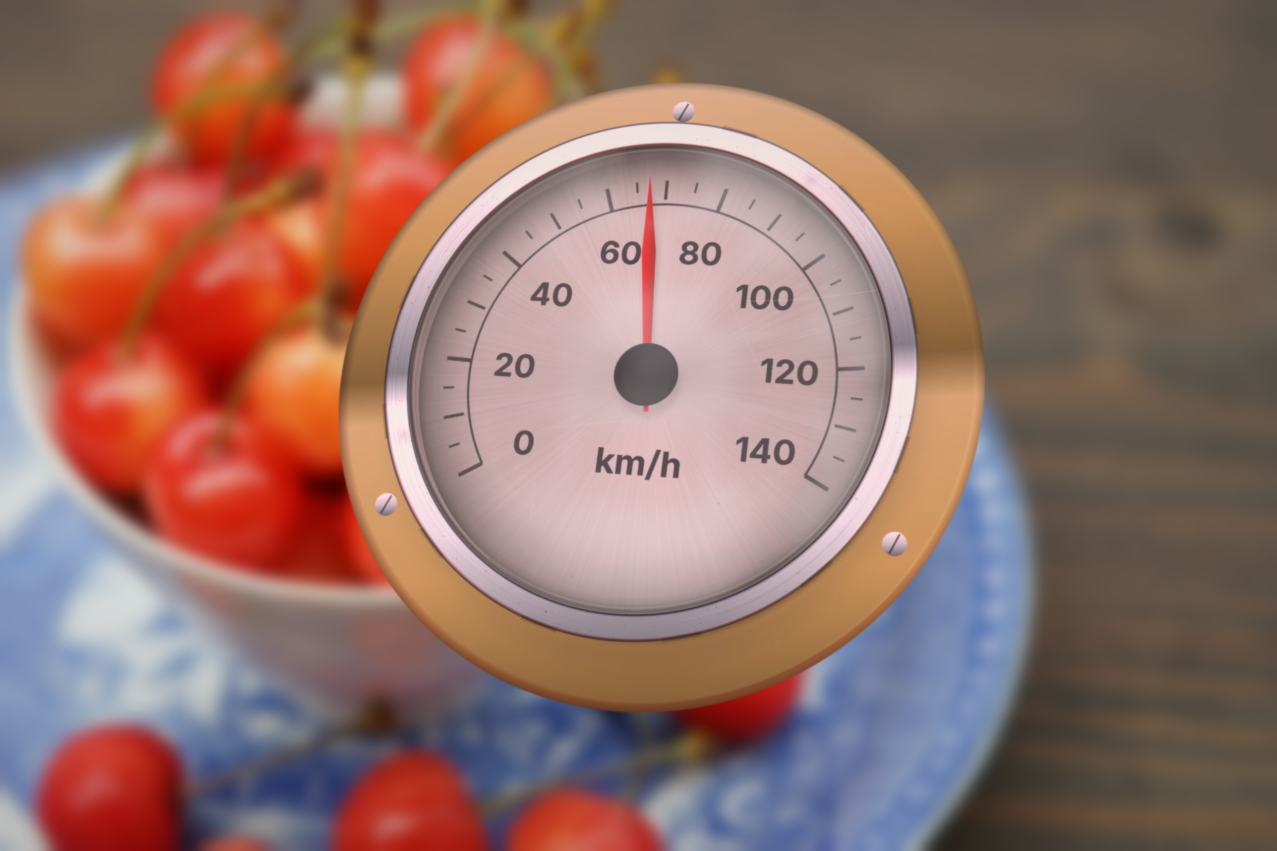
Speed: 67.5 km/h
